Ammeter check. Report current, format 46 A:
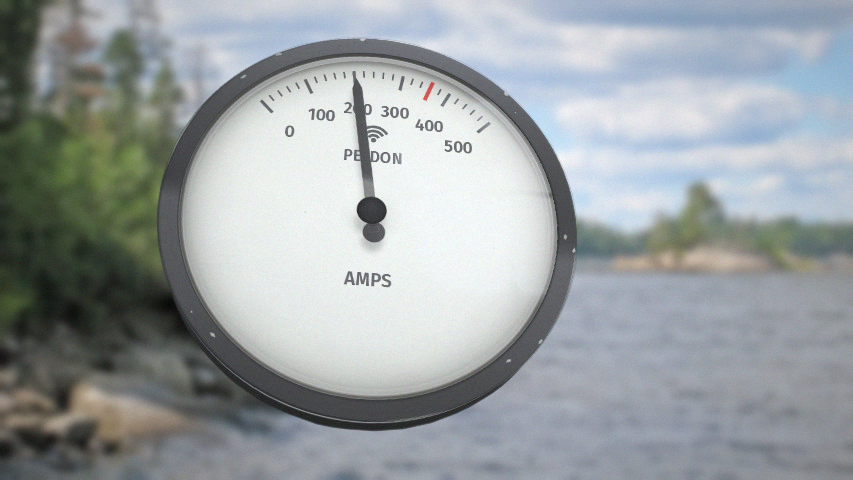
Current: 200 A
